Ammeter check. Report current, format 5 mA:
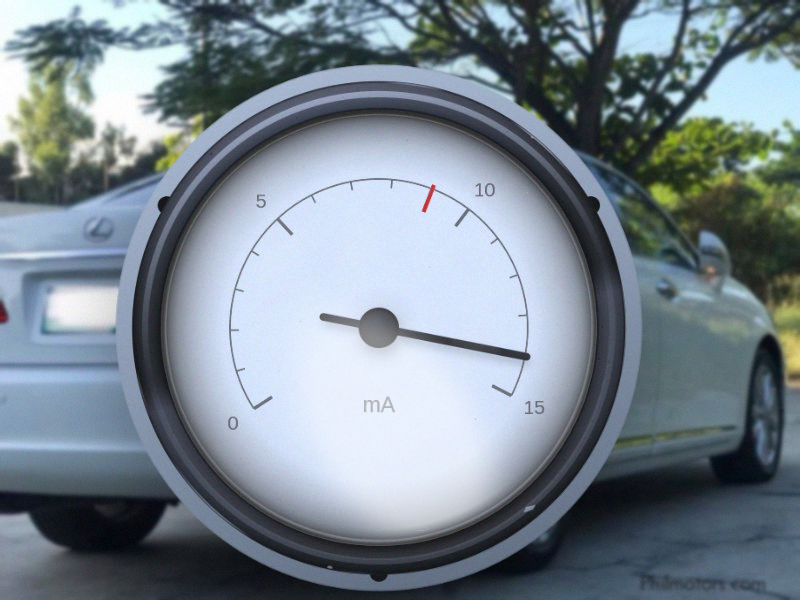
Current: 14 mA
